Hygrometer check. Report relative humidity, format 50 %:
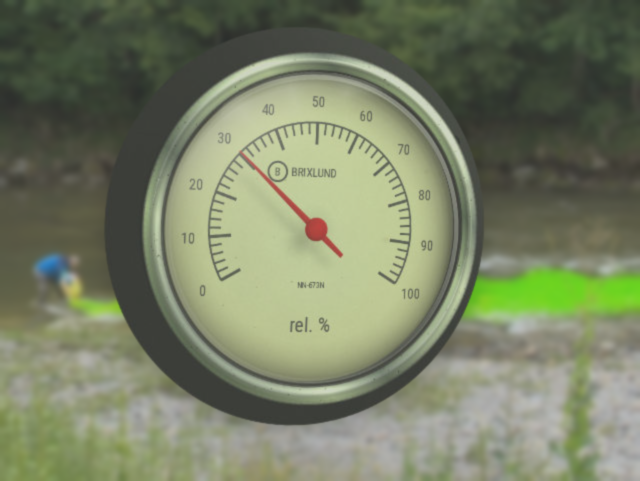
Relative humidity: 30 %
